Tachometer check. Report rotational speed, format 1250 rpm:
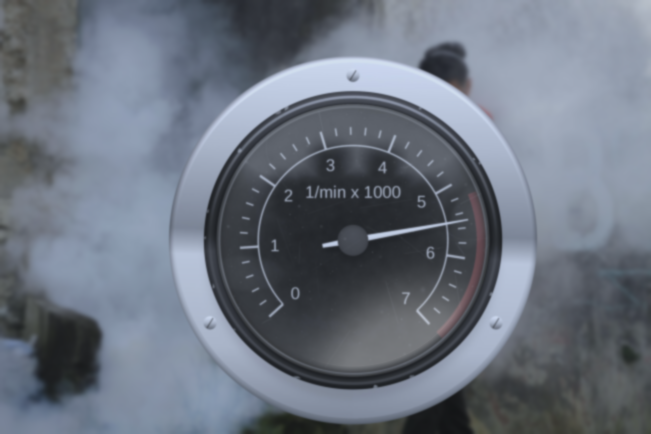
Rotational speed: 5500 rpm
